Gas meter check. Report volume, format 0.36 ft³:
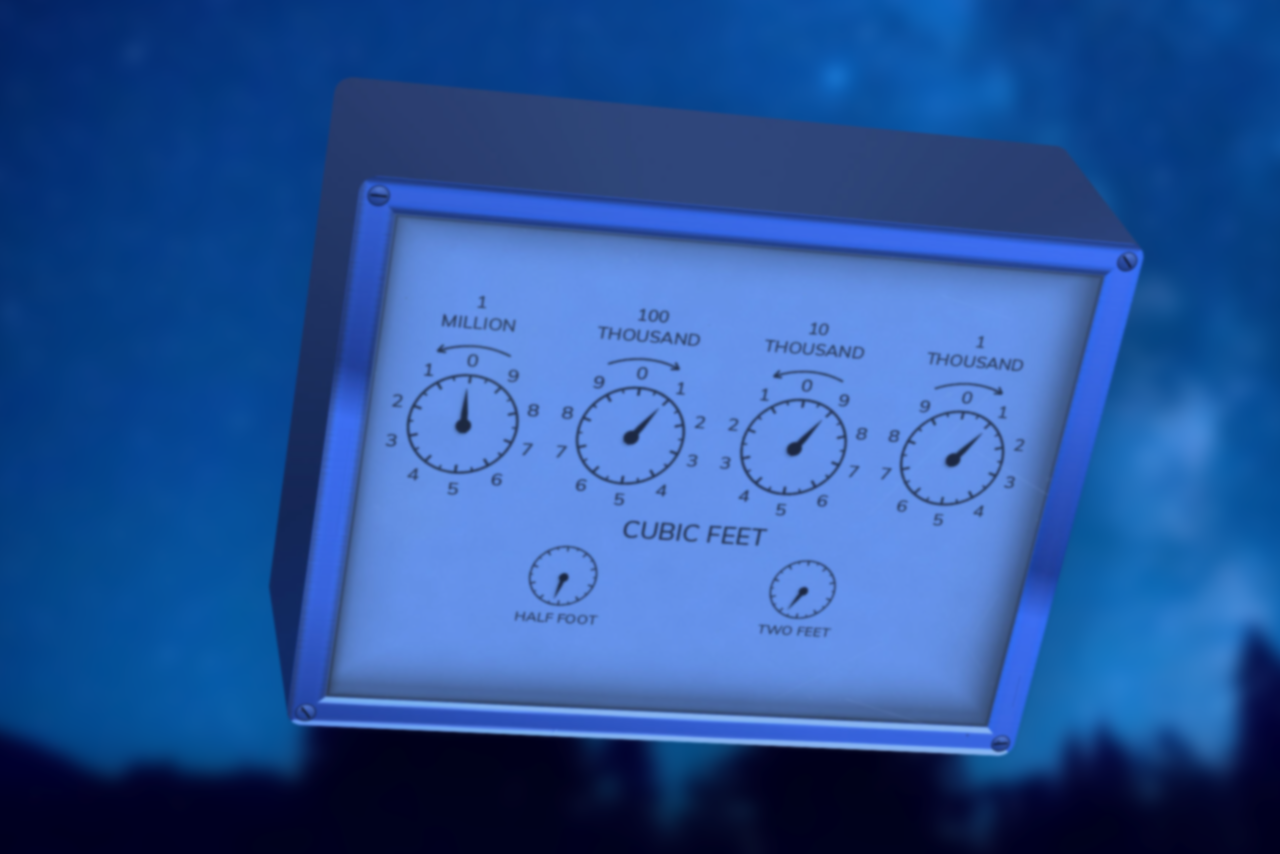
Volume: 9100 ft³
